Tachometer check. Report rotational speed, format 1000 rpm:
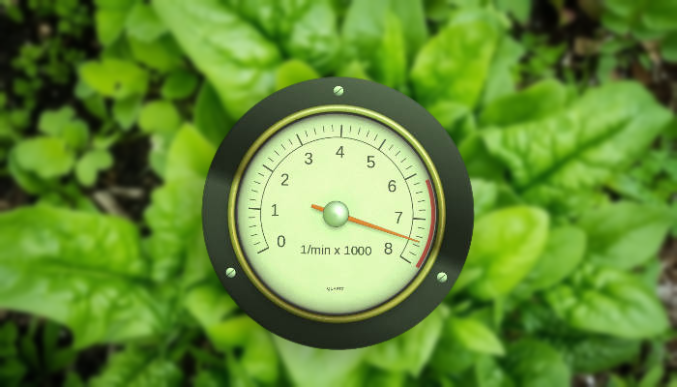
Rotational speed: 7500 rpm
